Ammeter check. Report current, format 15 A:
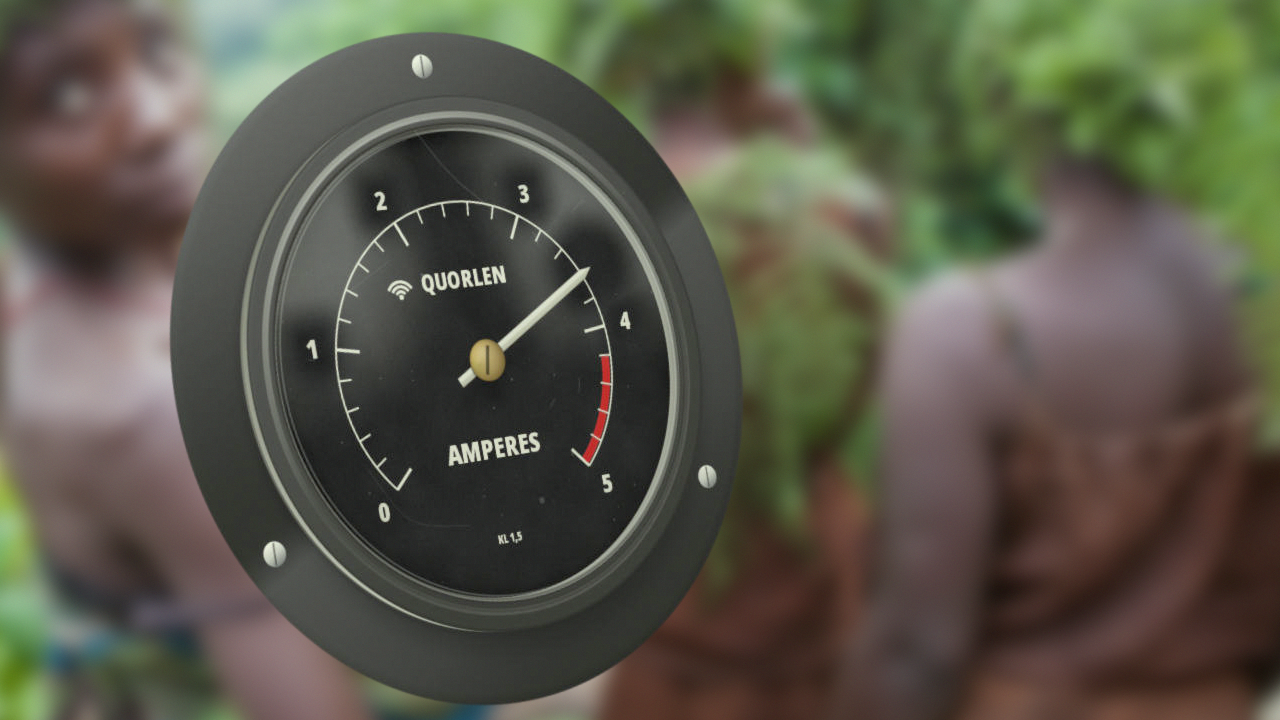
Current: 3.6 A
